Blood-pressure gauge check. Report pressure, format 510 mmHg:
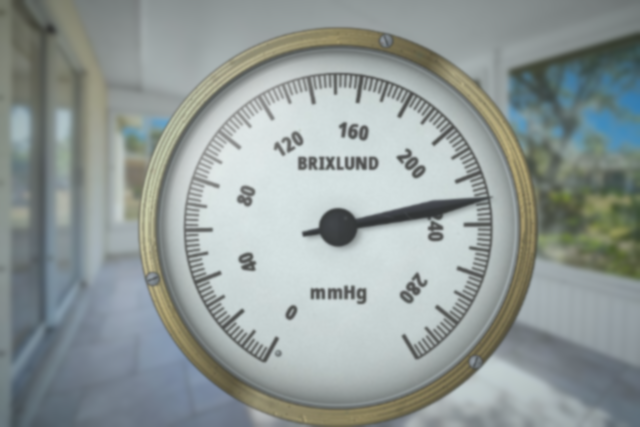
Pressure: 230 mmHg
